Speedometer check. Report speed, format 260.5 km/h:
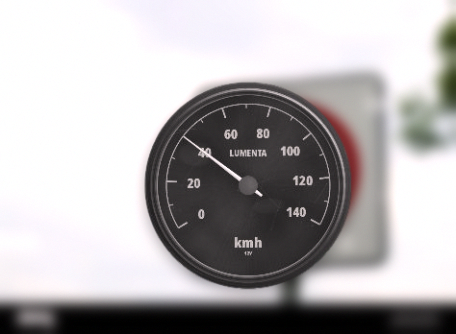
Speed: 40 km/h
